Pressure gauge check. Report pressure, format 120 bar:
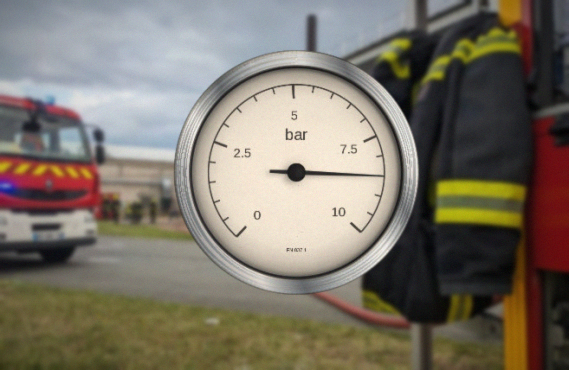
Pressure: 8.5 bar
